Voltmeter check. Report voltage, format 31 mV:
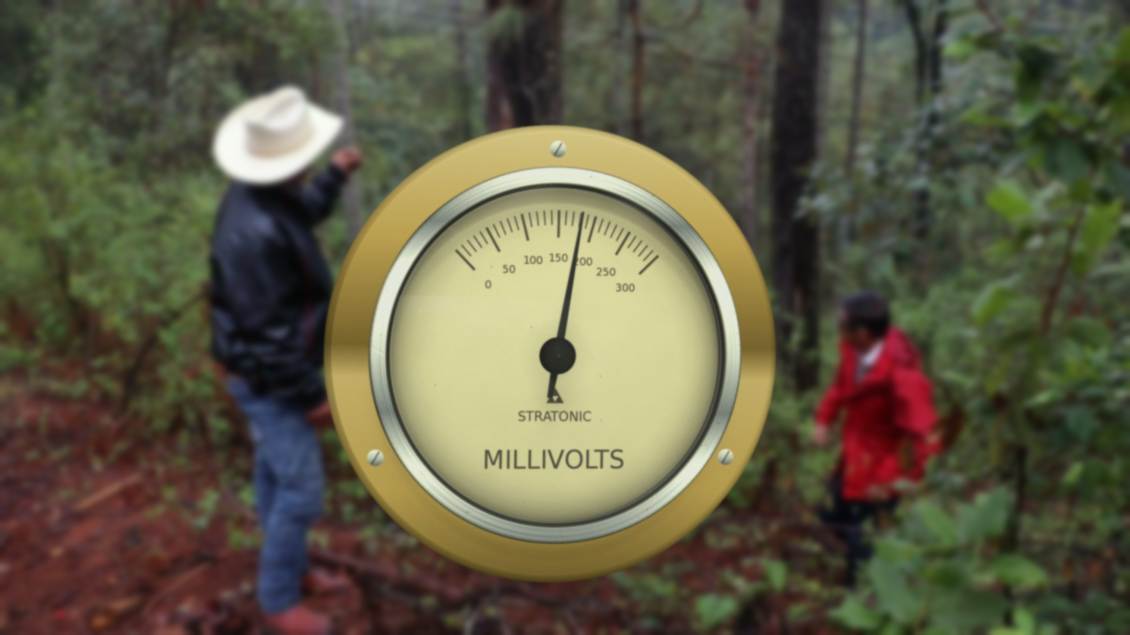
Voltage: 180 mV
